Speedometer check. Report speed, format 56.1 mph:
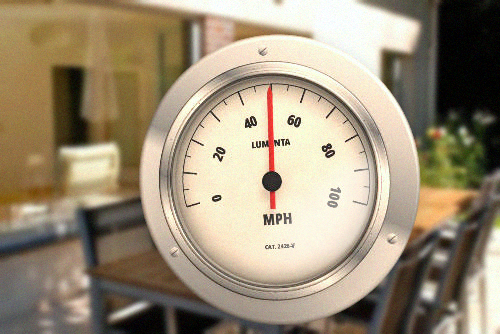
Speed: 50 mph
